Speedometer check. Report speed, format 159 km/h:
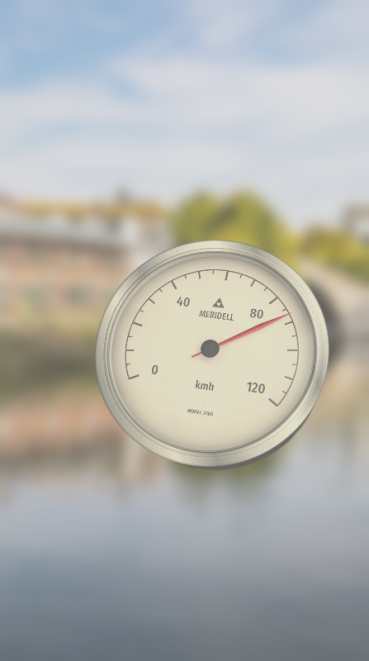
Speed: 87.5 km/h
